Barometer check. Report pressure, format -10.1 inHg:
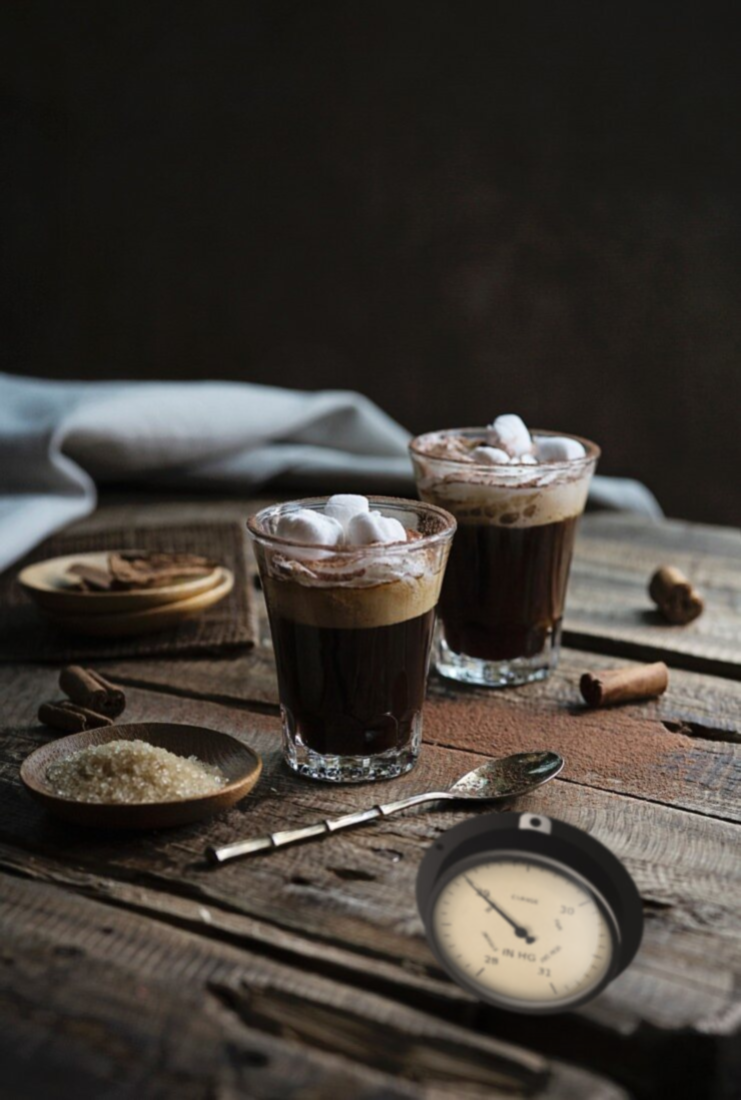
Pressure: 29 inHg
